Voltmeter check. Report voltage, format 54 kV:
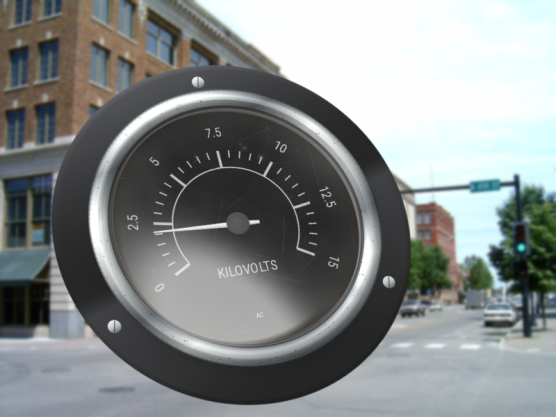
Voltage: 2 kV
